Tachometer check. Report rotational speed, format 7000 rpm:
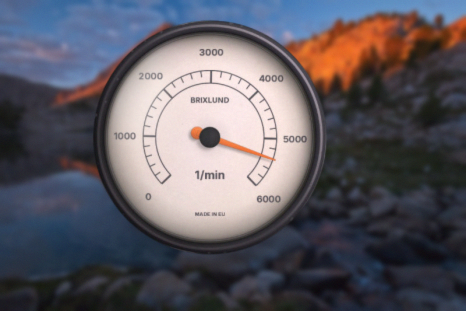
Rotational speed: 5400 rpm
